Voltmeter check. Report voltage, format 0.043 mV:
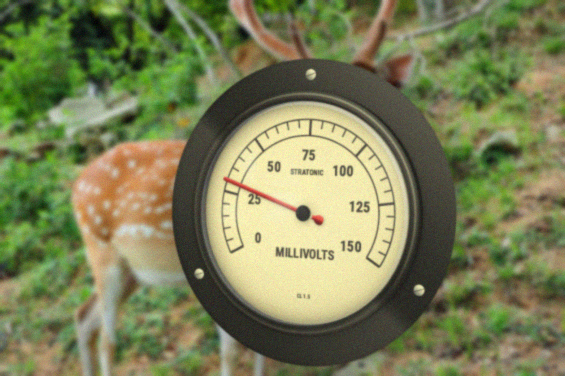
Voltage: 30 mV
